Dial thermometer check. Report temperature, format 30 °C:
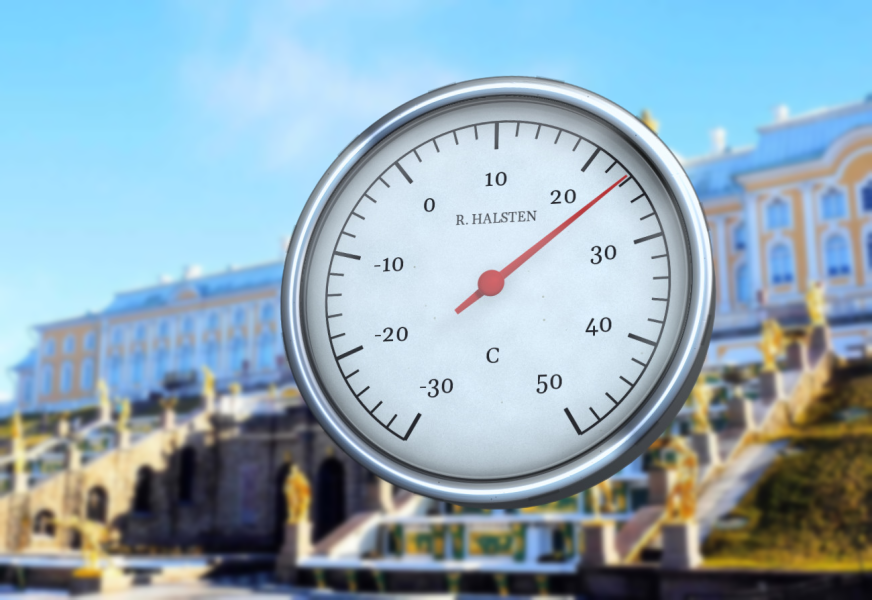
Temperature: 24 °C
